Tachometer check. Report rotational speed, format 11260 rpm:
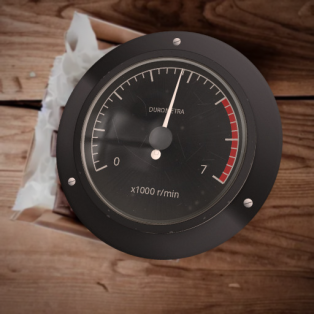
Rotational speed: 3800 rpm
